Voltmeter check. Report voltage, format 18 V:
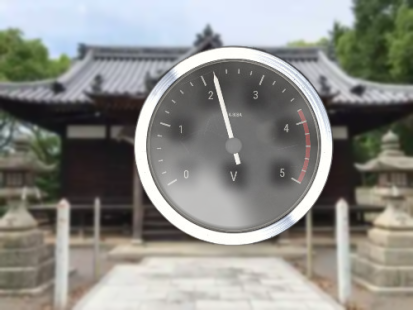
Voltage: 2.2 V
